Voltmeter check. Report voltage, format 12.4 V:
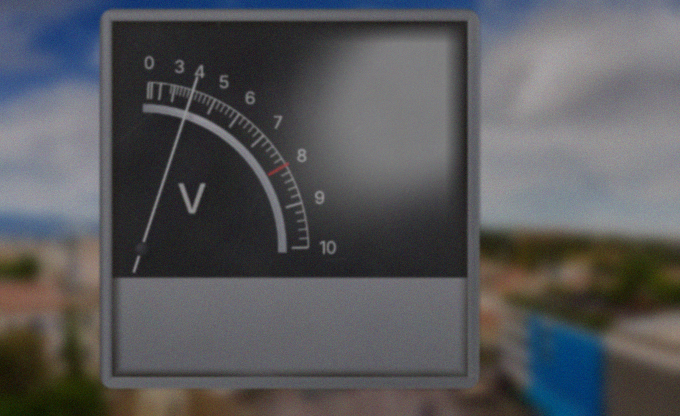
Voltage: 4 V
